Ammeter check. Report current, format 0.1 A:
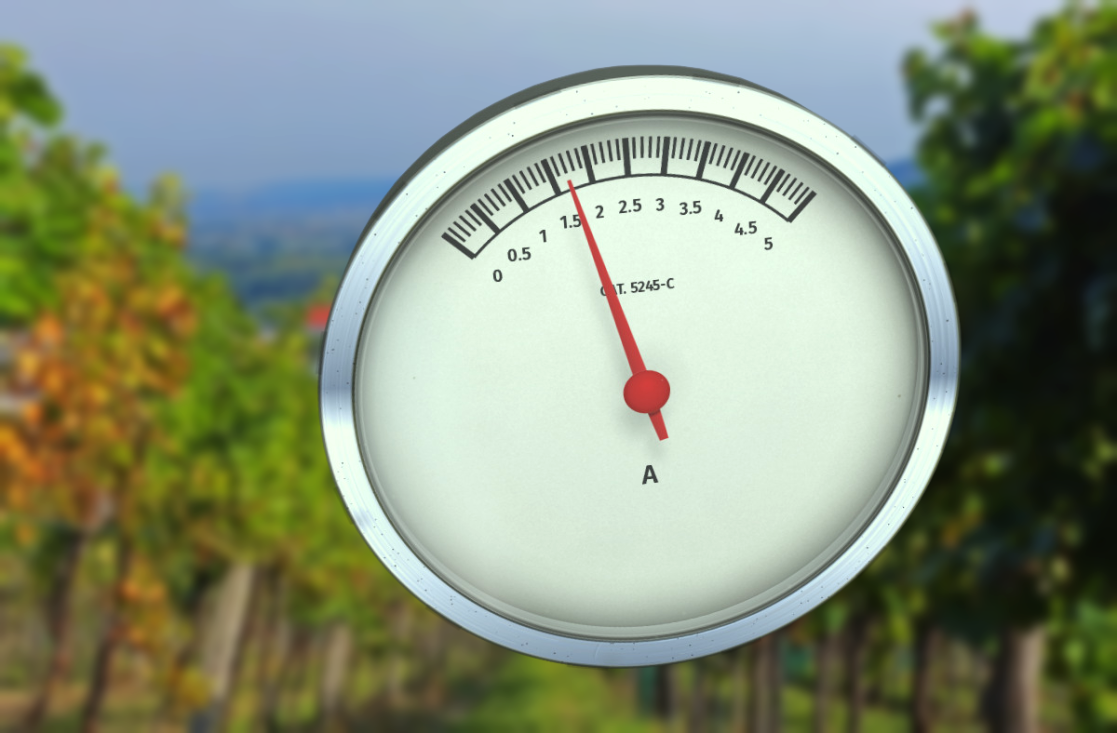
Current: 1.7 A
